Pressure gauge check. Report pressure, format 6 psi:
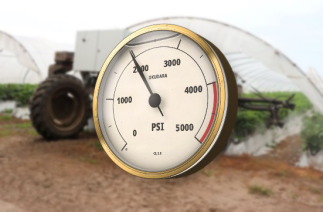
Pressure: 2000 psi
